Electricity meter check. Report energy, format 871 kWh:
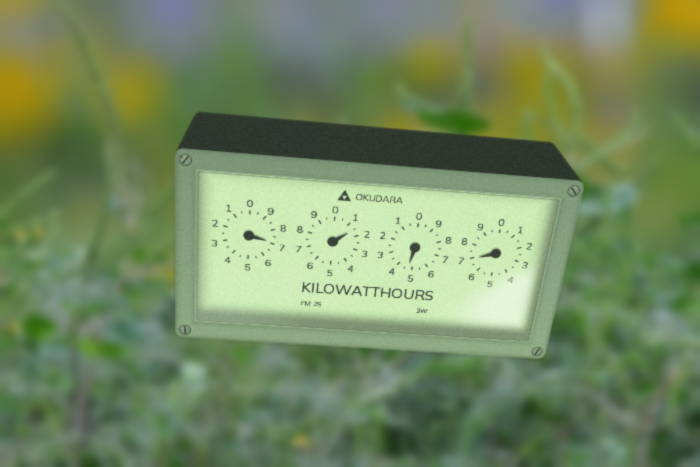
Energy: 7147 kWh
